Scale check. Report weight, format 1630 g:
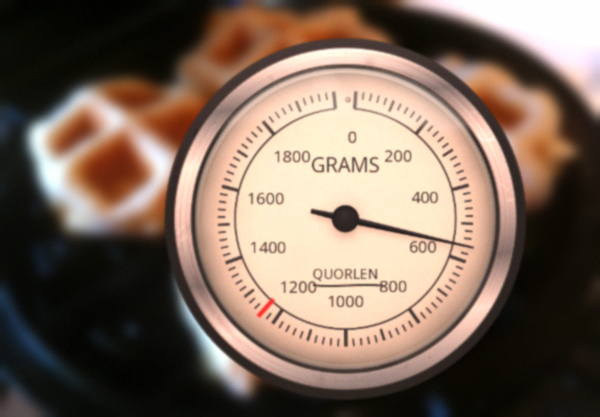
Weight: 560 g
